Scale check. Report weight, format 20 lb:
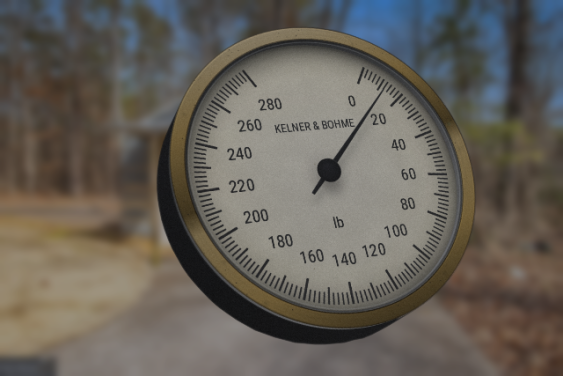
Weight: 12 lb
